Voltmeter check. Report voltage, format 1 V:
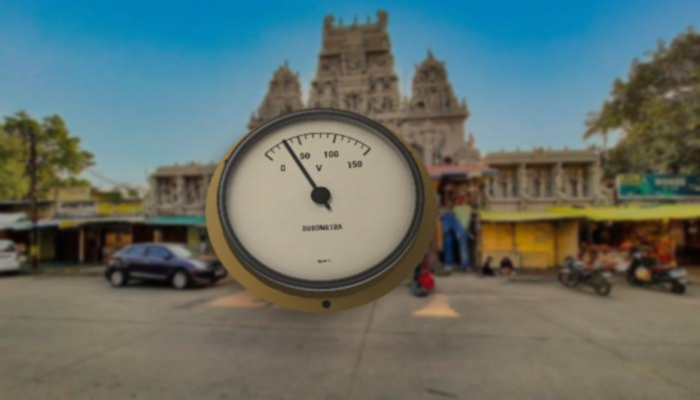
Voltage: 30 V
